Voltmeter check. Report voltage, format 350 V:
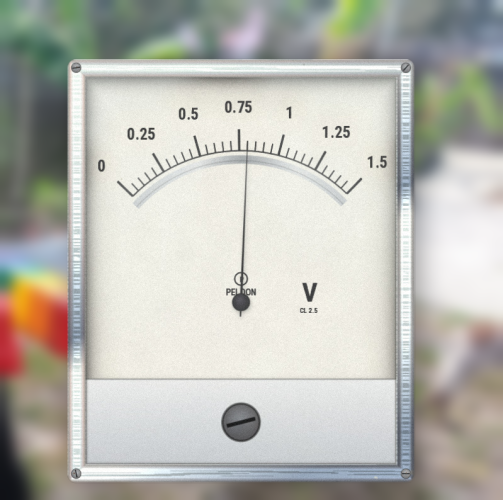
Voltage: 0.8 V
